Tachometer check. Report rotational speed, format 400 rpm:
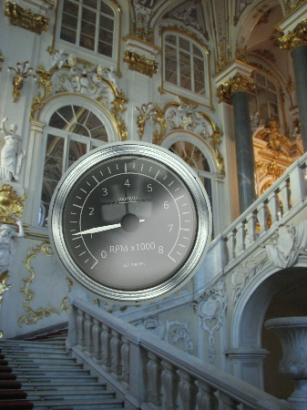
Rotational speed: 1125 rpm
